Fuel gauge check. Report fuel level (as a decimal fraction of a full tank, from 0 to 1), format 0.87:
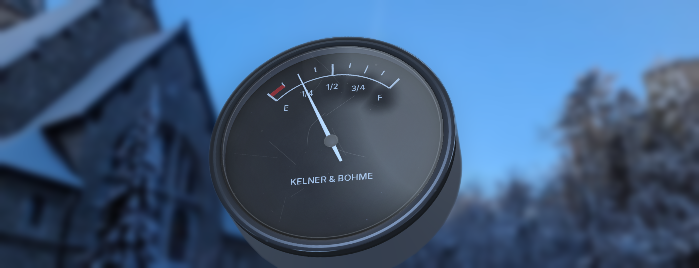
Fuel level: 0.25
